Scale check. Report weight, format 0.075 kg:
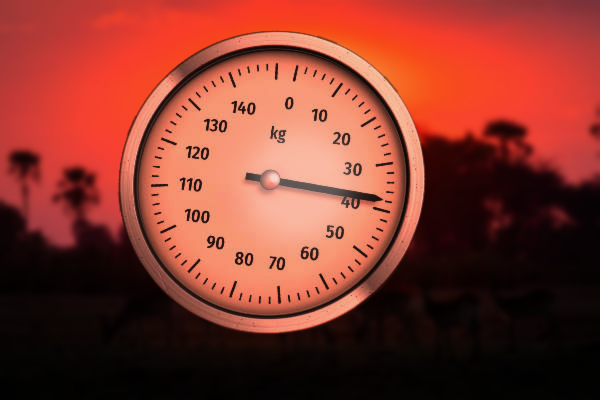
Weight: 38 kg
